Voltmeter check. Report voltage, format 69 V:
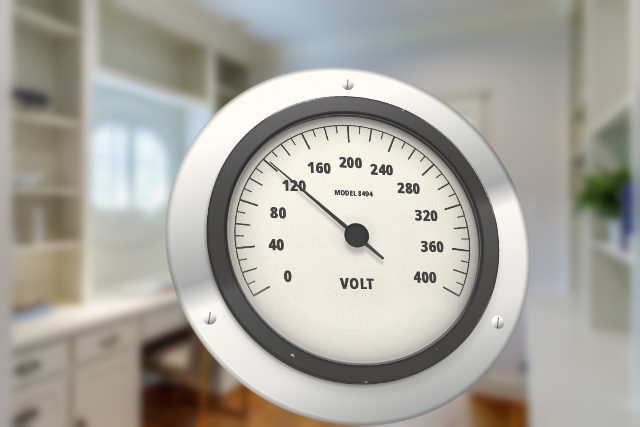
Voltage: 120 V
